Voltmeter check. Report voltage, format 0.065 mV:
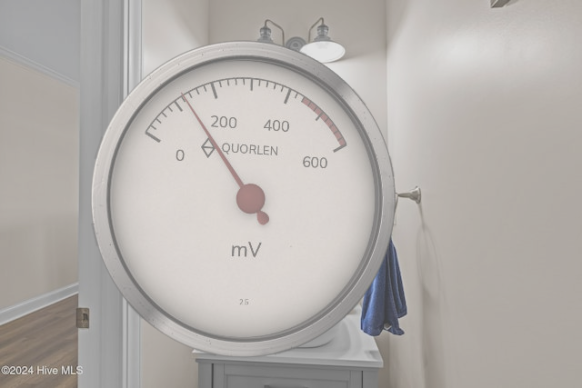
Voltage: 120 mV
